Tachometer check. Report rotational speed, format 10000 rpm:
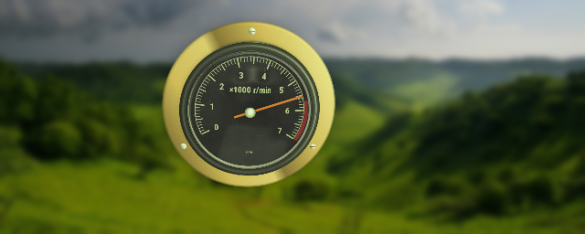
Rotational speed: 5500 rpm
